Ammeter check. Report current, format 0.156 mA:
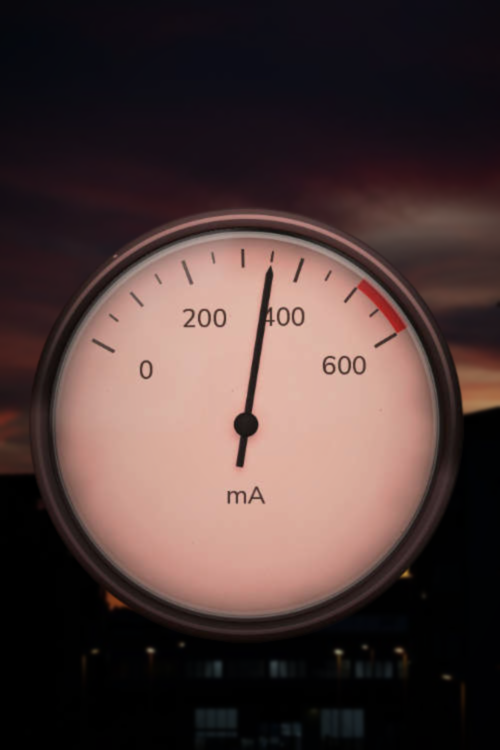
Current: 350 mA
